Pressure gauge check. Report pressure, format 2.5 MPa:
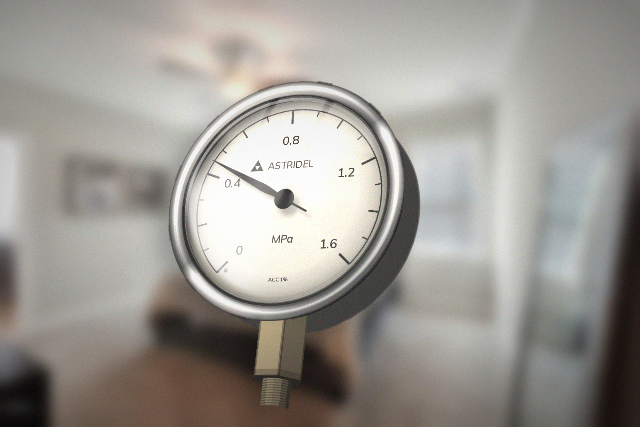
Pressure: 0.45 MPa
